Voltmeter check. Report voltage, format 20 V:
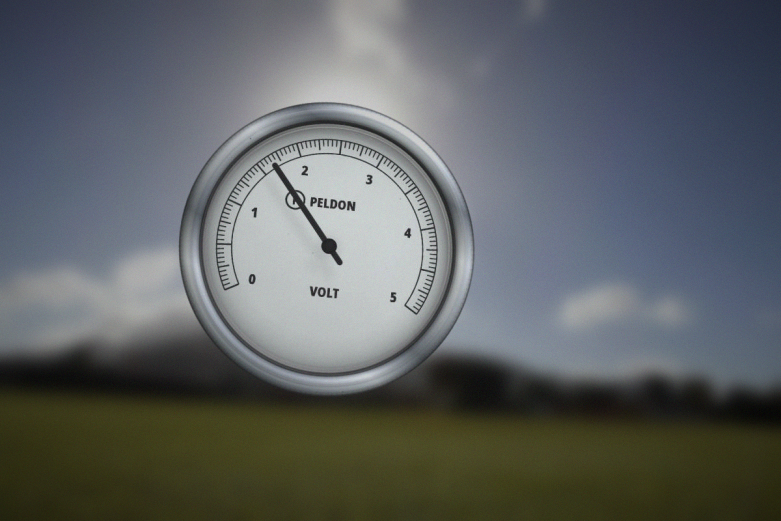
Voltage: 1.65 V
